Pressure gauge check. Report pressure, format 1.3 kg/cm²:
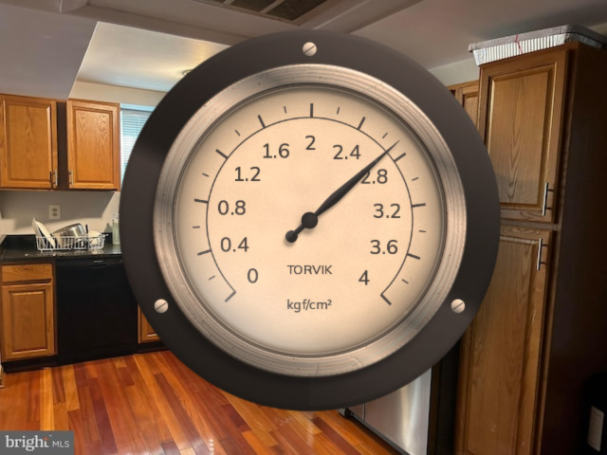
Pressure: 2.7 kg/cm²
